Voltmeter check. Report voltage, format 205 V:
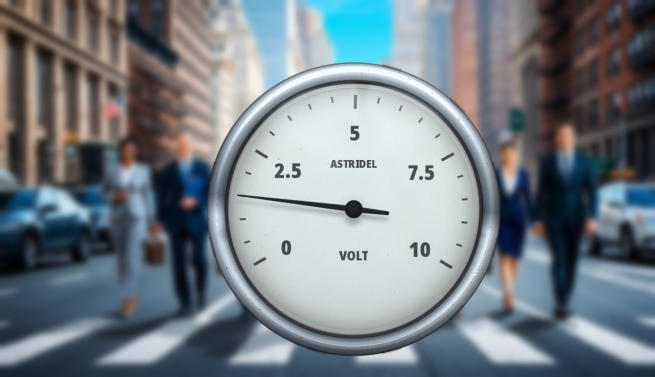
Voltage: 1.5 V
